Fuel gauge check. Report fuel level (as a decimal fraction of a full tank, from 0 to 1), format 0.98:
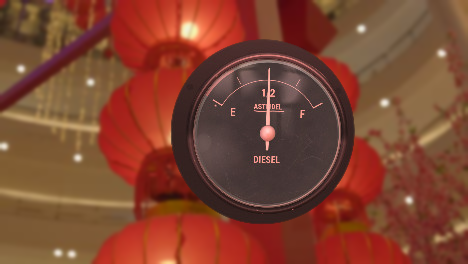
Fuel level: 0.5
